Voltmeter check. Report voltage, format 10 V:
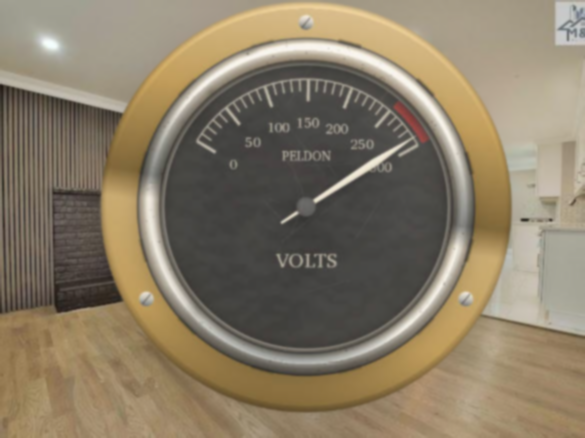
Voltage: 290 V
